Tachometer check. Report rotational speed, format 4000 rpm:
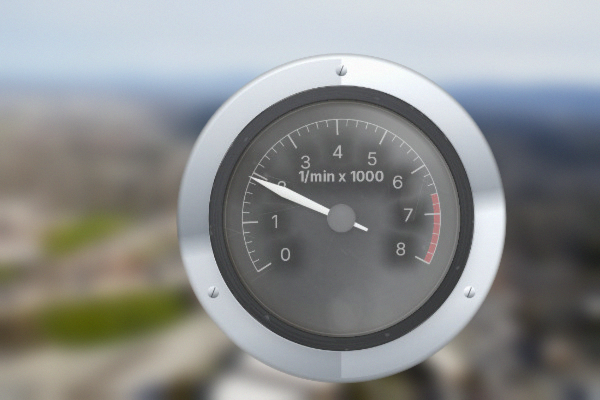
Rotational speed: 1900 rpm
